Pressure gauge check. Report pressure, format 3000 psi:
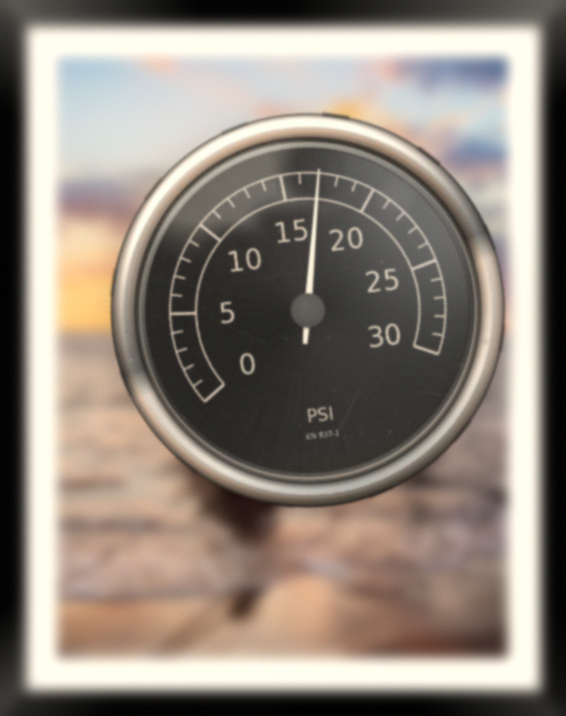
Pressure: 17 psi
